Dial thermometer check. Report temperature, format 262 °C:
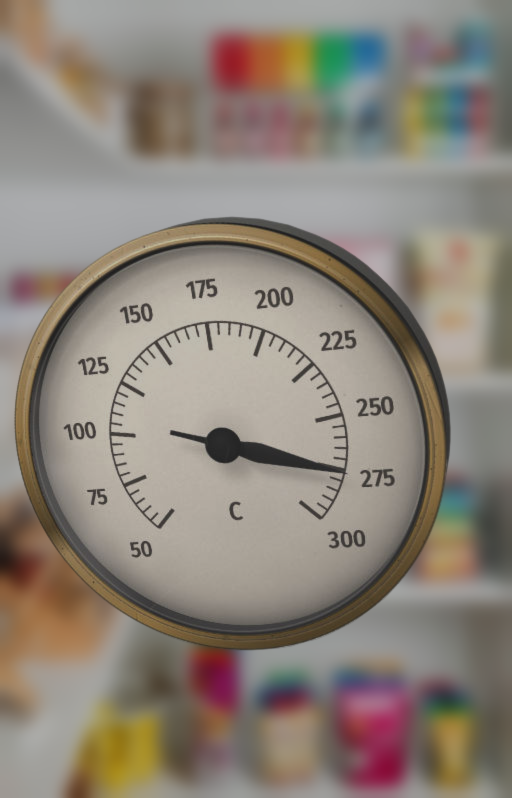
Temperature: 275 °C
